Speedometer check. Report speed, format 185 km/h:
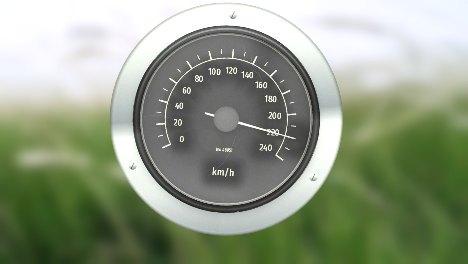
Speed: 220 km/h
